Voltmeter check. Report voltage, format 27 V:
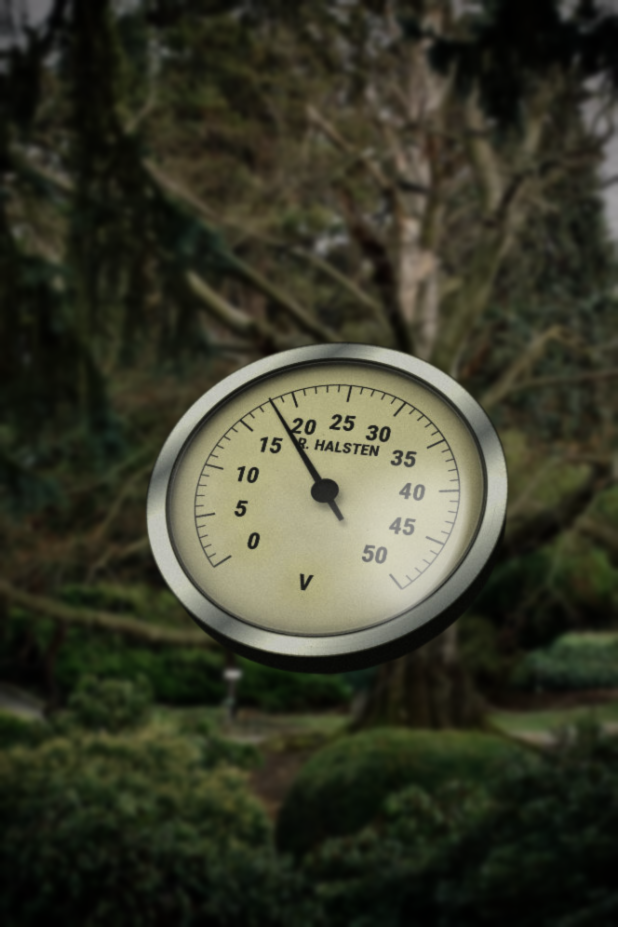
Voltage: 18 V
